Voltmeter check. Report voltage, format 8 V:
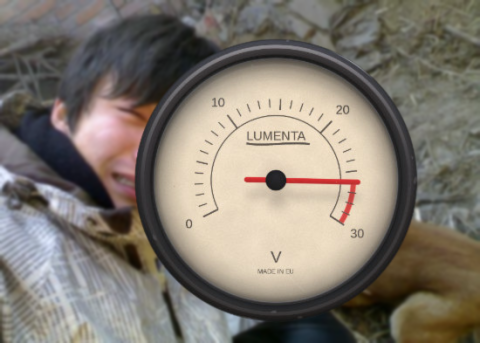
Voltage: 26 V
